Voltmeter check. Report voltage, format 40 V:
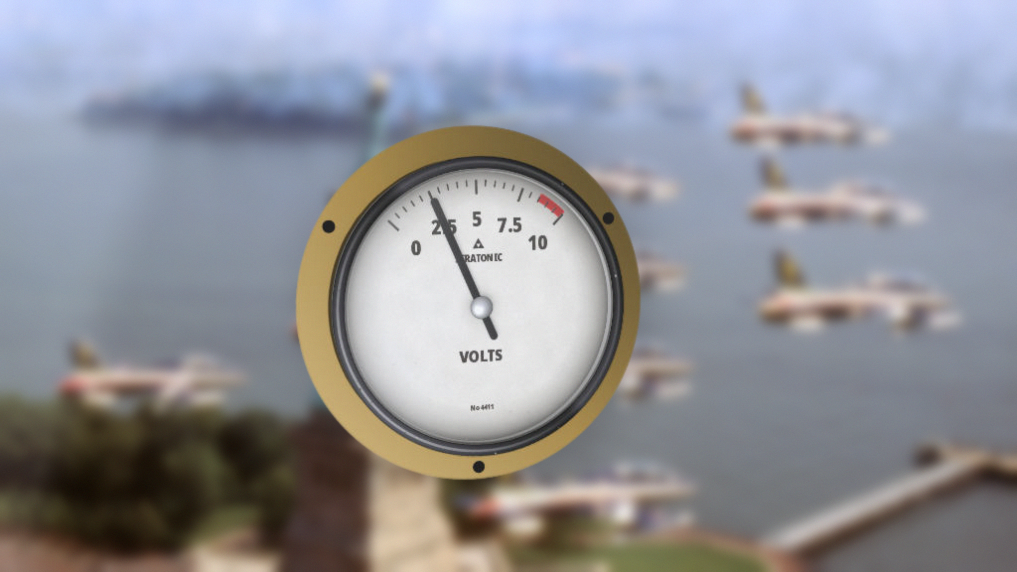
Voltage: 2.5 V
